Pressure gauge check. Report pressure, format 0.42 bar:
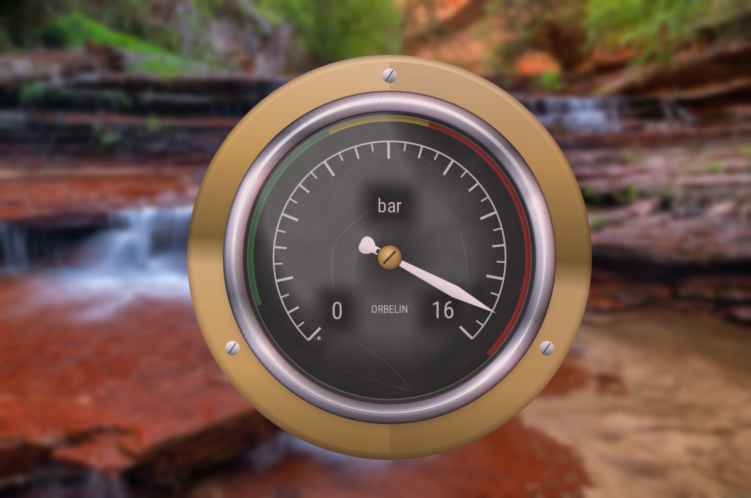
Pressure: 15 bar
